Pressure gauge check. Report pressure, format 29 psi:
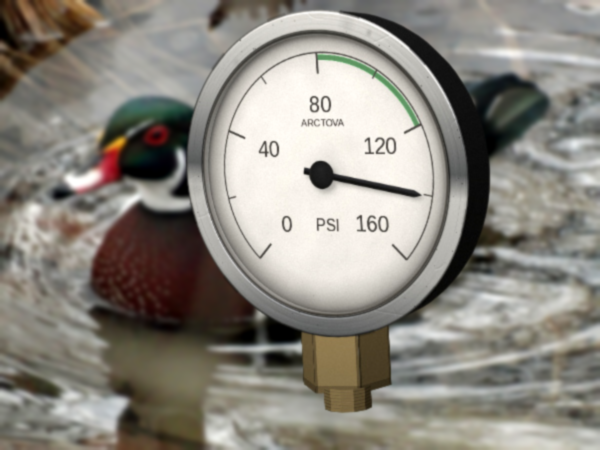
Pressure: 140 psi
